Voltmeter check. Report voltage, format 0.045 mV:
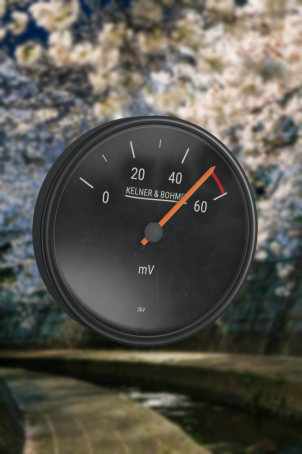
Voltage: 50 mV
